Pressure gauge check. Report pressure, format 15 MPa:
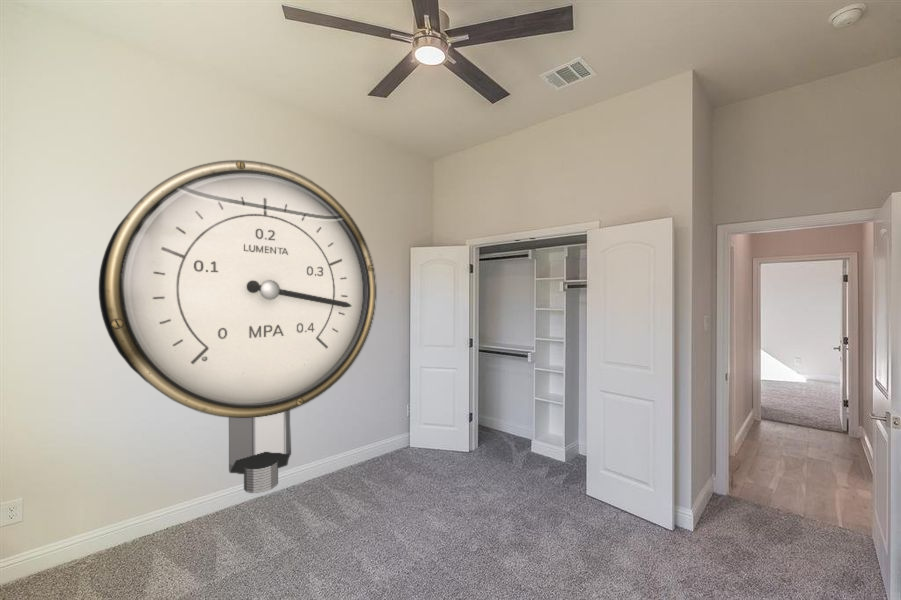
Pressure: 0.35 MPa
